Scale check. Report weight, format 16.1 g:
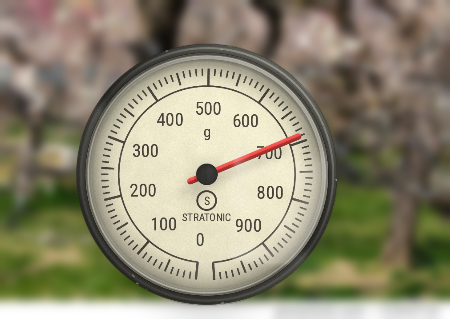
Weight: 690 g
